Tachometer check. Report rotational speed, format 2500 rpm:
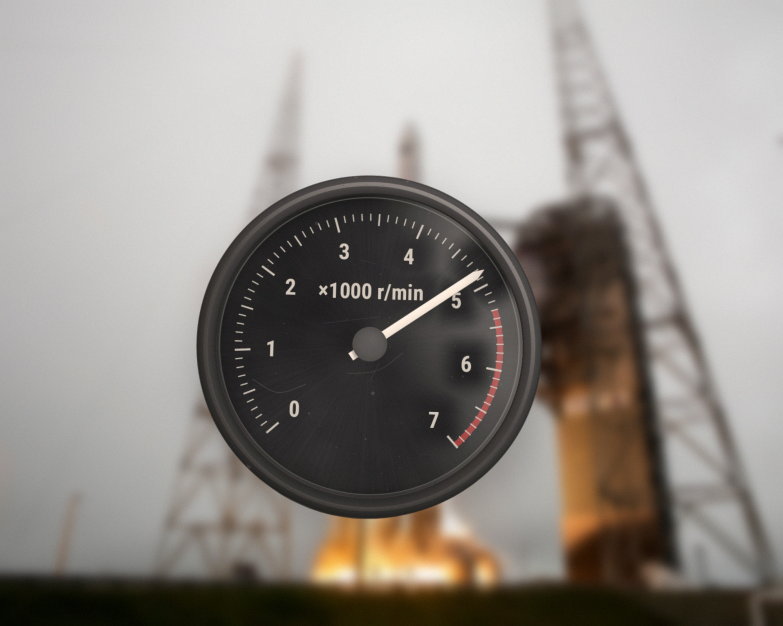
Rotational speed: 4850 rpm
